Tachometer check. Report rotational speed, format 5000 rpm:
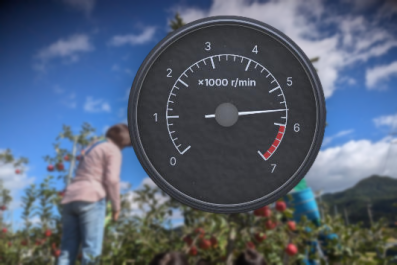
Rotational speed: 5600 rpm
